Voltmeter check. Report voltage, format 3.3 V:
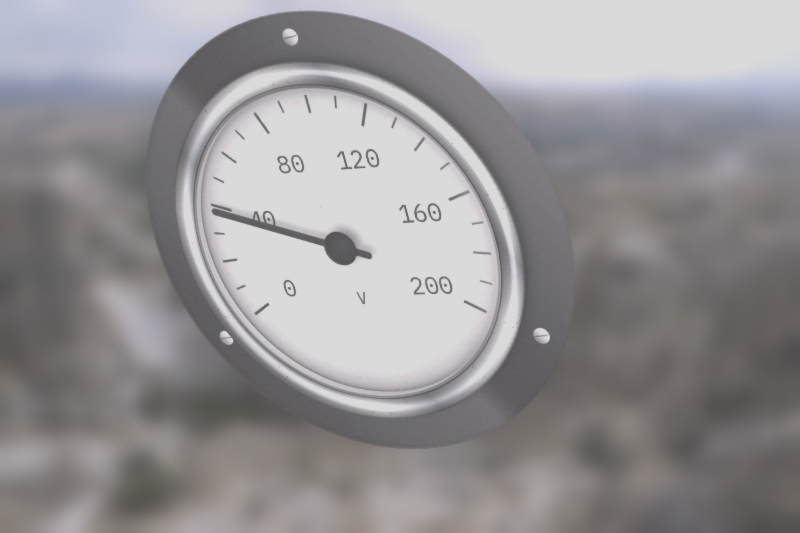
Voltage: 40 V
